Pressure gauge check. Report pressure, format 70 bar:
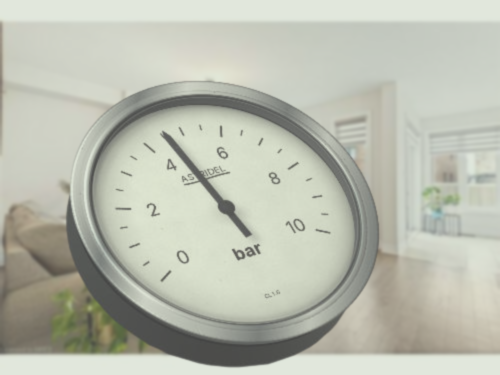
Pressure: 4.5 bar
